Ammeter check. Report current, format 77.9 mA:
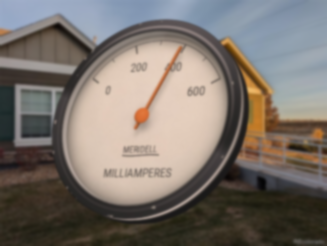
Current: 400 mA
